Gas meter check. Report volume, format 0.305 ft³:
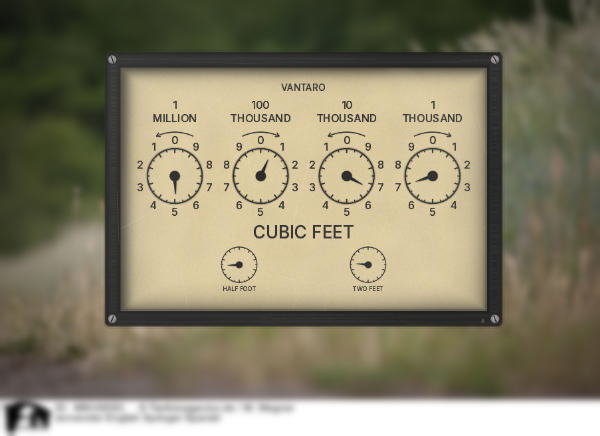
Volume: 506700 ft³
